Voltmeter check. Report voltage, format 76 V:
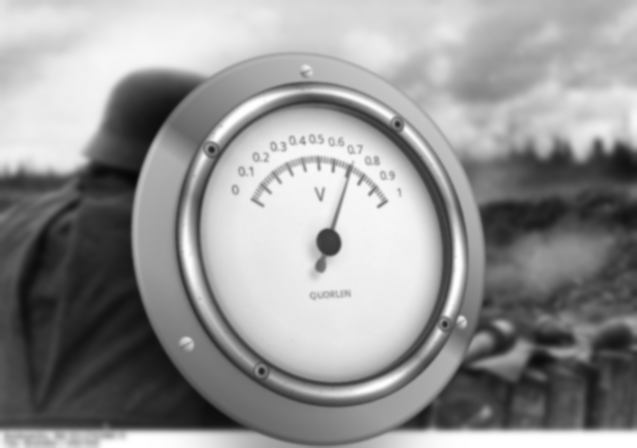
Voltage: 0.7 V
